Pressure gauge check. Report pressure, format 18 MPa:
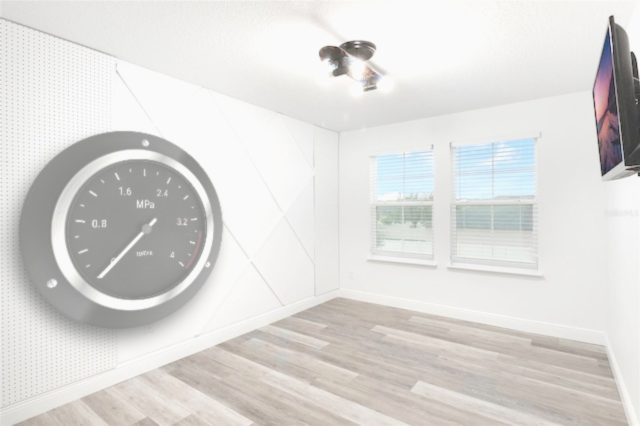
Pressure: 0 MPa
